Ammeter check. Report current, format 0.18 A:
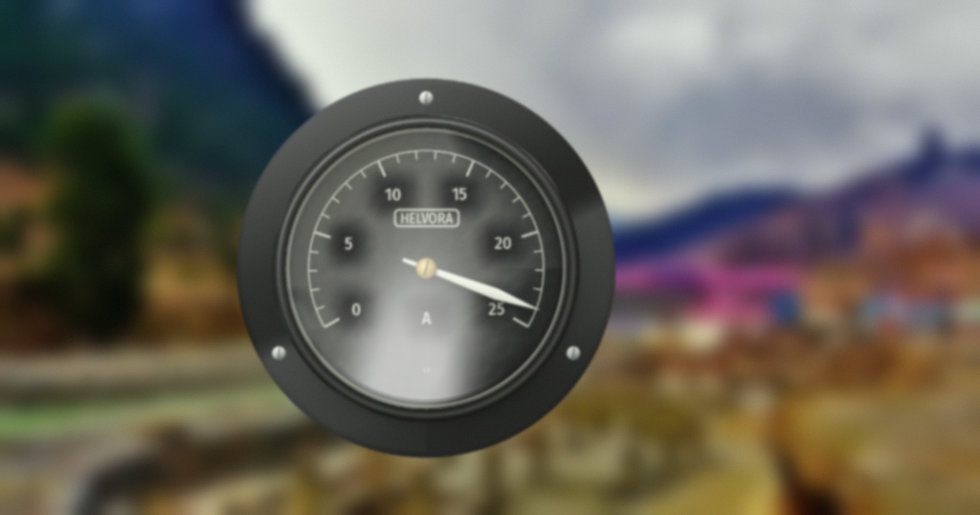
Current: 24 A
